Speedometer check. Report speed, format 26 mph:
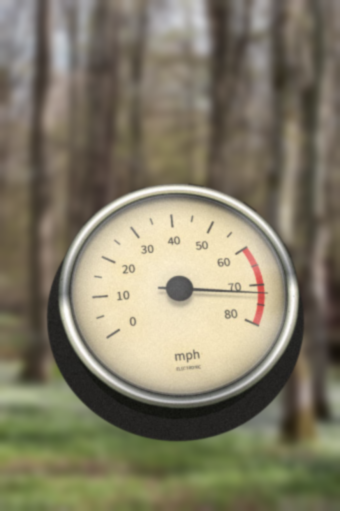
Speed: 72.5 mph
